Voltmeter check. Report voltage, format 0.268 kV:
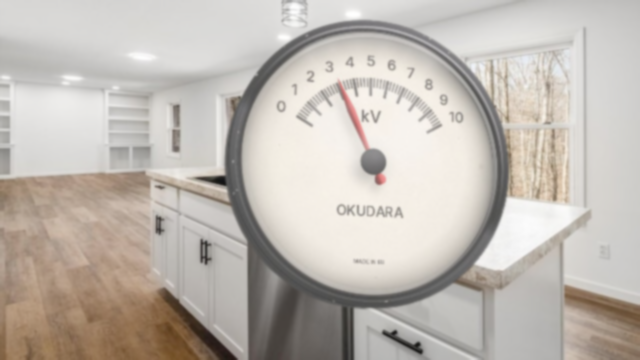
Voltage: 3 kV
